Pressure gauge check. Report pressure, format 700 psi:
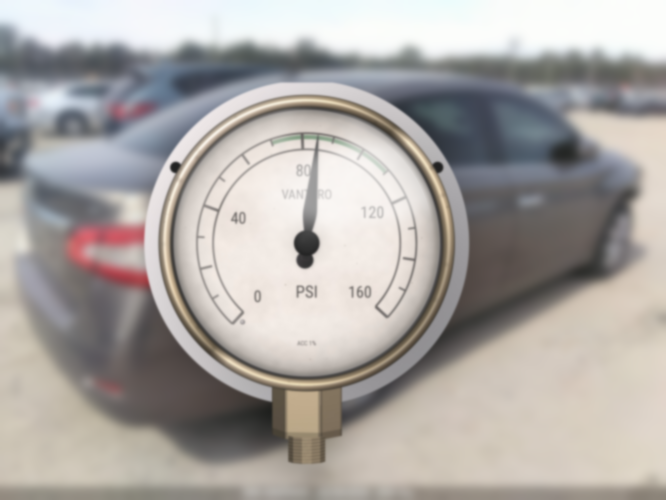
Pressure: 85 psi
